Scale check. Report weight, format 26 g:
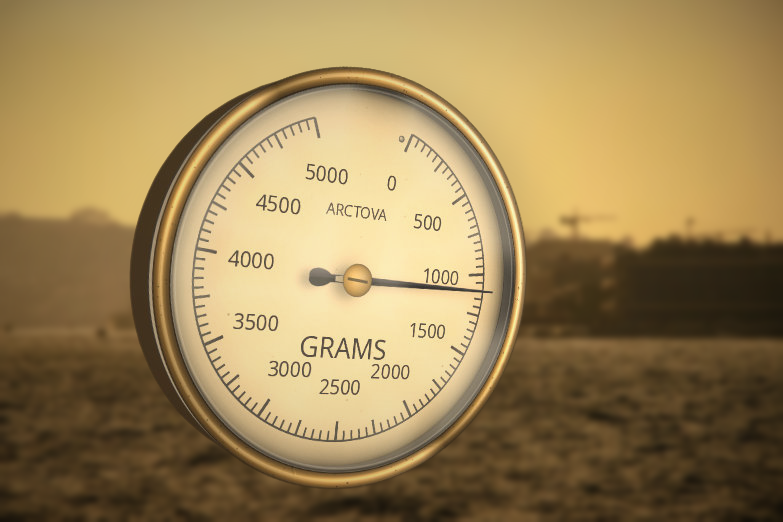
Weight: 1100 g
